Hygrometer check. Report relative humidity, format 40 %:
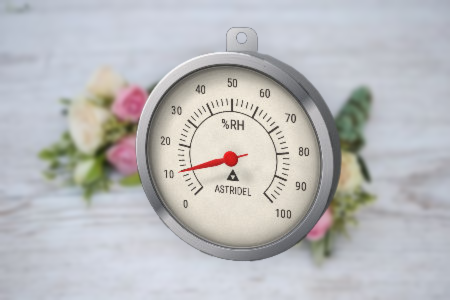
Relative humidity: 10 %
